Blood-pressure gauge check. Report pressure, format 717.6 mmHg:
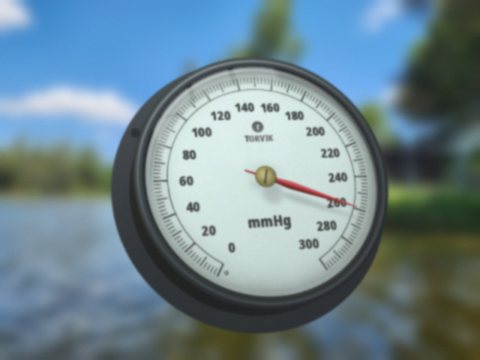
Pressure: 260 mmHg
